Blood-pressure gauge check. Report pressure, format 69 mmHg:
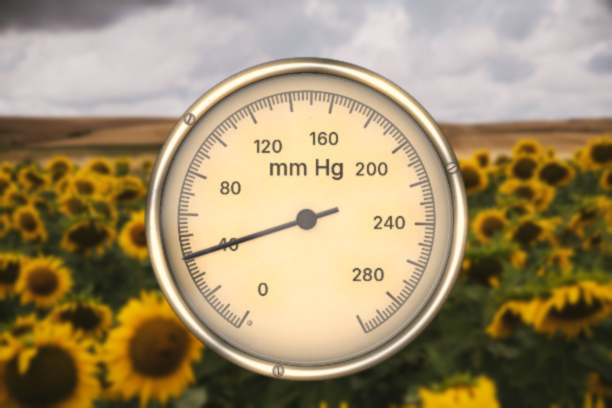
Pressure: 40 mmHg
